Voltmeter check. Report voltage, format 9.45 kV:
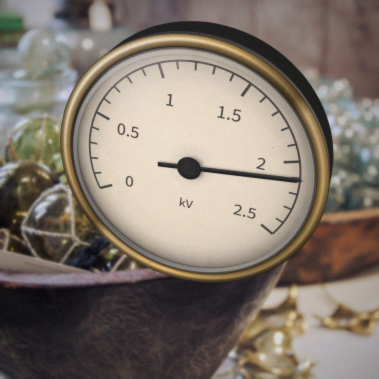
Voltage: 2.1 kV
